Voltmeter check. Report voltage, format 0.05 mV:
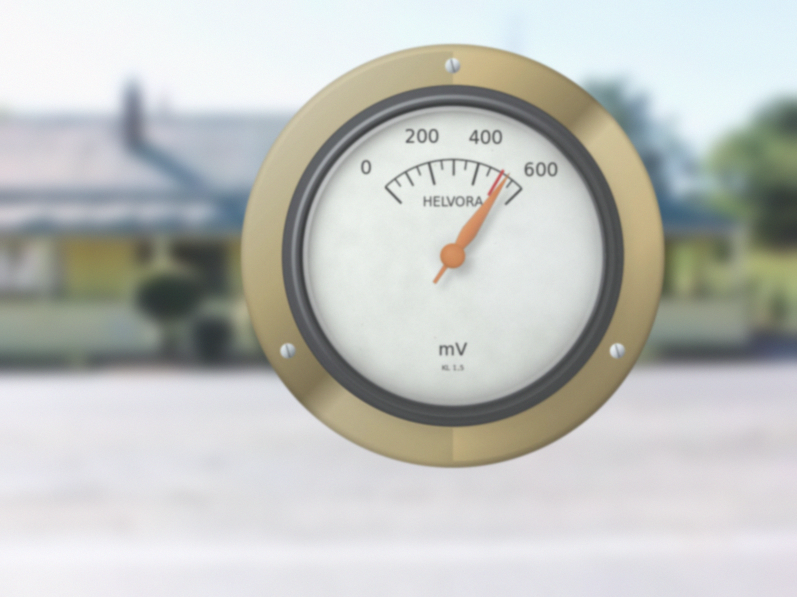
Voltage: 525 mV
